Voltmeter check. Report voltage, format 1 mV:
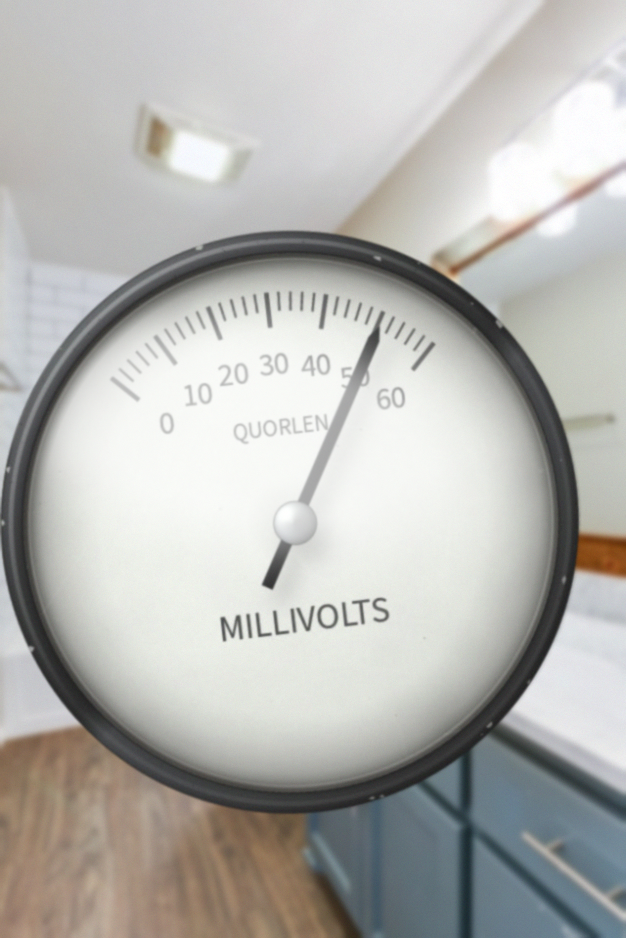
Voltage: 50 mV
